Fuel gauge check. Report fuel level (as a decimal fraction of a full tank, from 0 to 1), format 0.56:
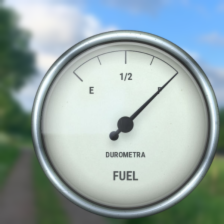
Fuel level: 1
